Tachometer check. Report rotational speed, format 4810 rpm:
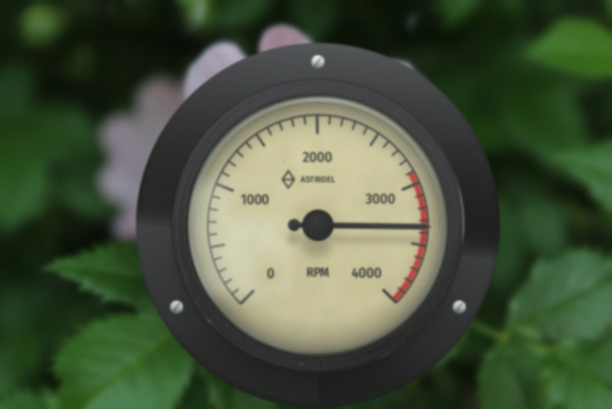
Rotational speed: 3350 rpm
